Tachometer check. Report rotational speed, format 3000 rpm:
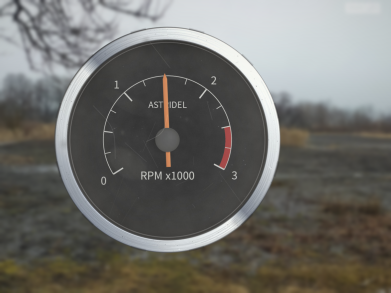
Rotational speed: 1500 rpm
